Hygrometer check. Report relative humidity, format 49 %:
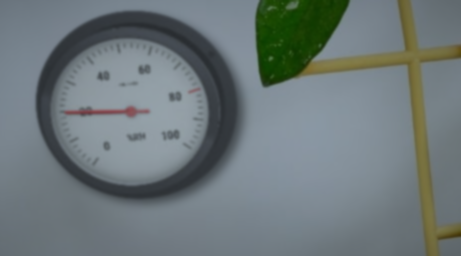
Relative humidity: 20 %
